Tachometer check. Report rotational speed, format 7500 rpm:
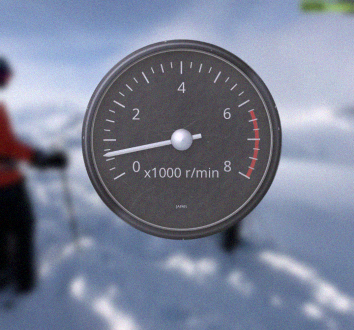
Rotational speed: 625 rpm
